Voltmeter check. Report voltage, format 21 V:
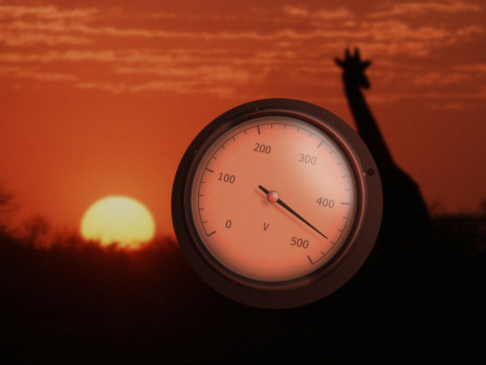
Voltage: 460 V
